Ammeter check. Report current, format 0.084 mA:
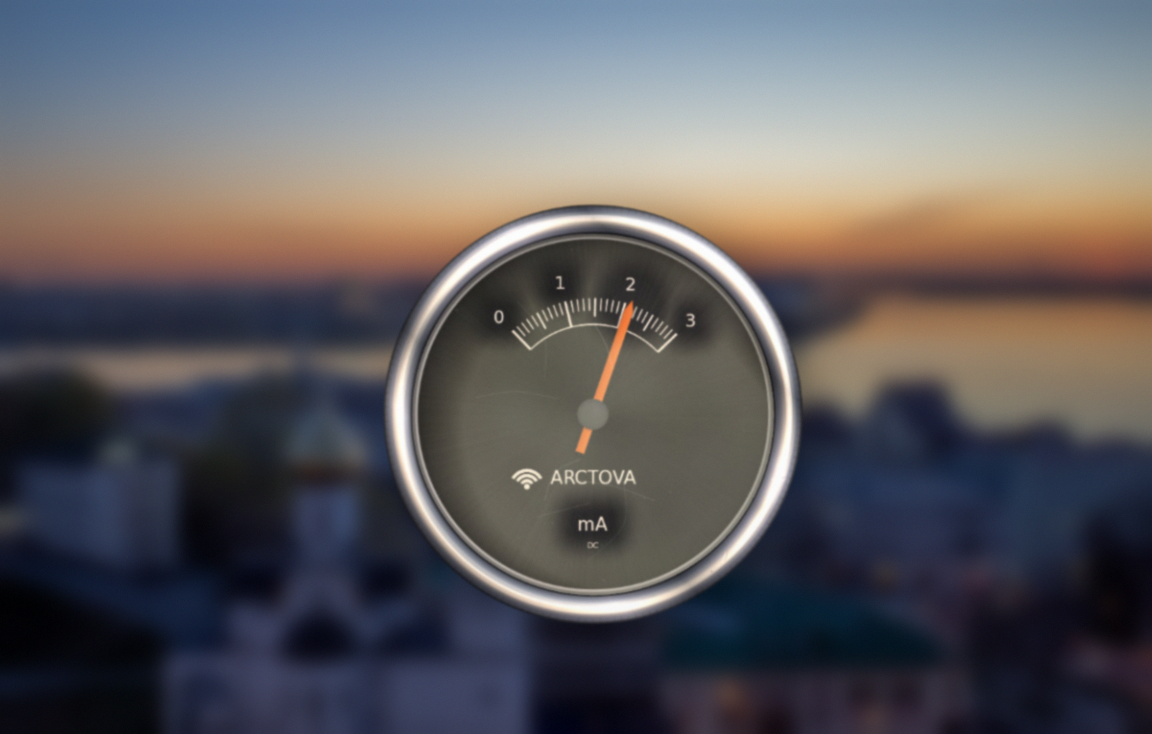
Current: 2.1 mA
